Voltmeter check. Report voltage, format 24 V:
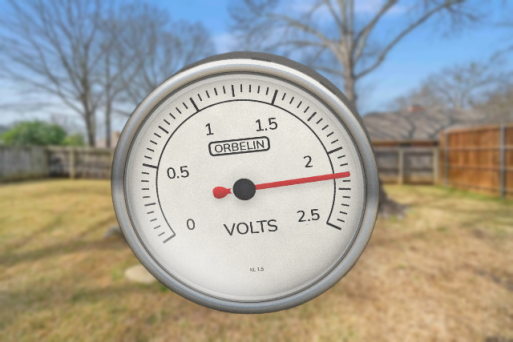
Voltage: 2.15 V
